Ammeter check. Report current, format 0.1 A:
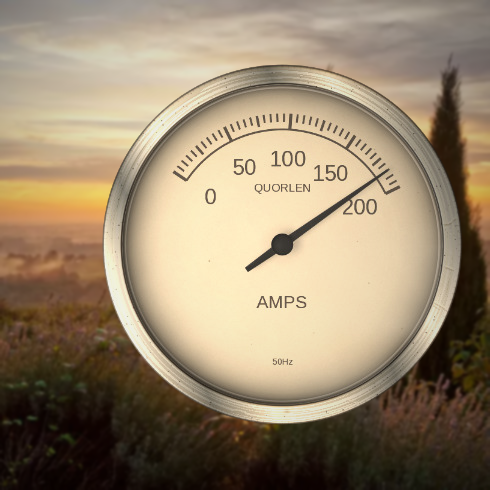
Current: 185 A
